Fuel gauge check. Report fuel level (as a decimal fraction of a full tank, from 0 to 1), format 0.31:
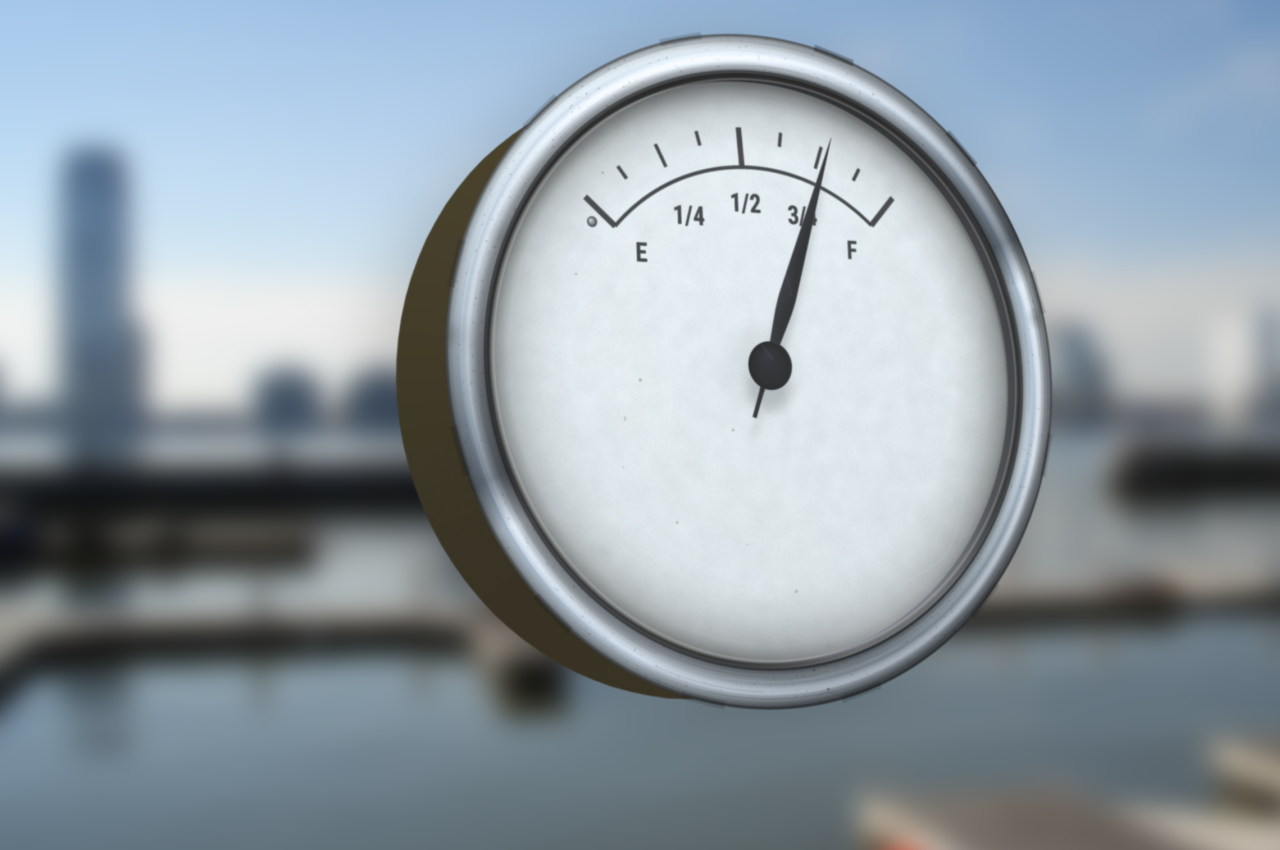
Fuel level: 0.75
